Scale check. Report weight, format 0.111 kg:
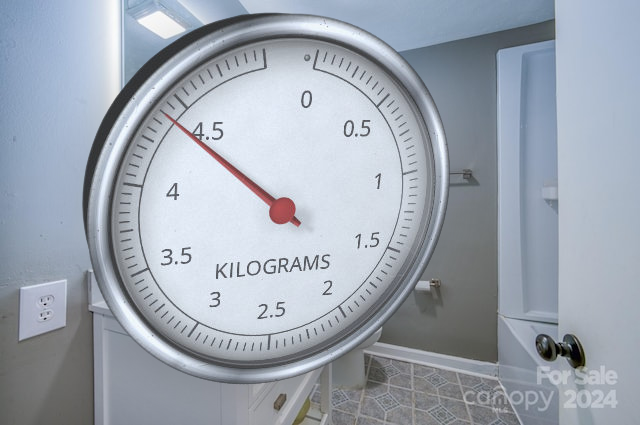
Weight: 4.4 kg
